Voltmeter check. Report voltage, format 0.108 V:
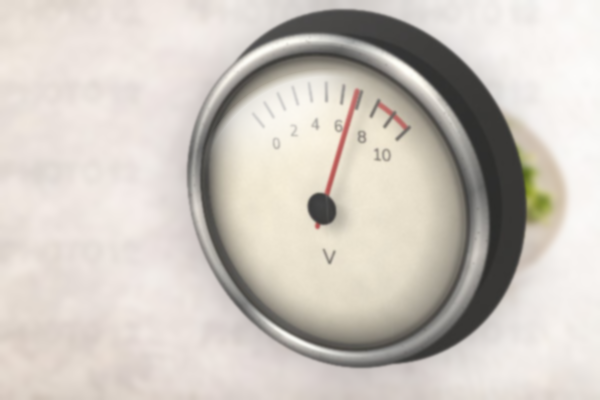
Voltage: 7 V
